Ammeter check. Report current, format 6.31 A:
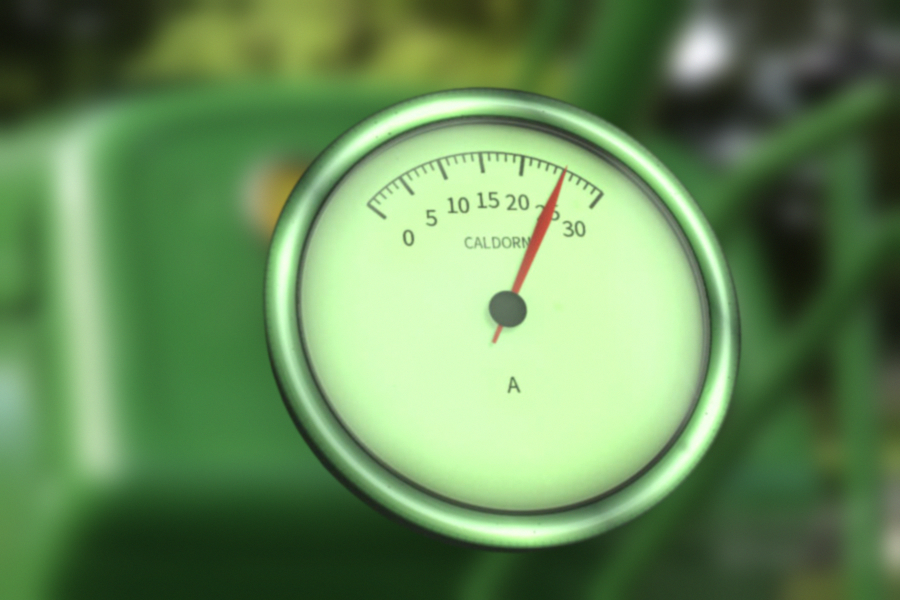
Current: 25 A
